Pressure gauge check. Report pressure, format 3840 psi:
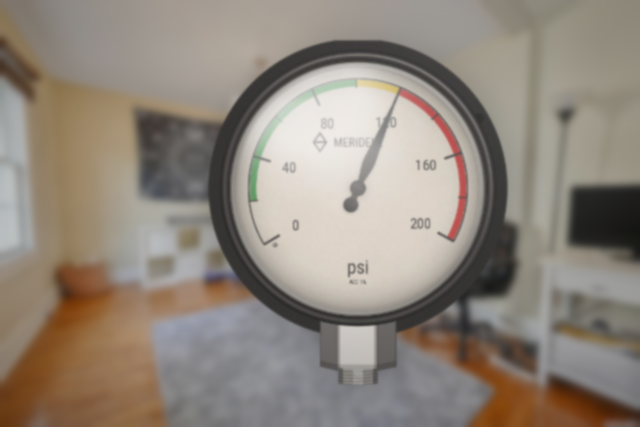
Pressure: 120 psi
